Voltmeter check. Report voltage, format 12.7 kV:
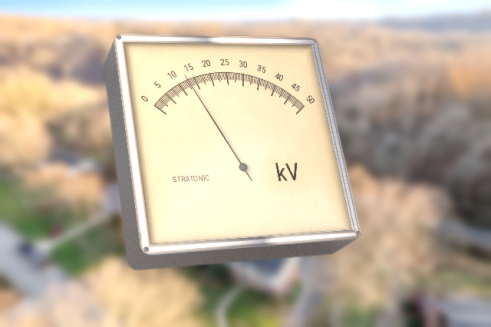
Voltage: 12.5 kV
